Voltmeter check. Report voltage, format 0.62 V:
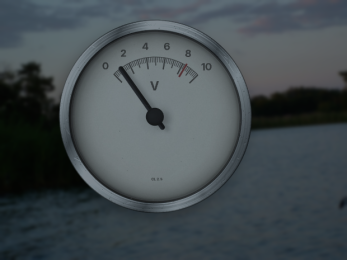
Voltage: 1 V
